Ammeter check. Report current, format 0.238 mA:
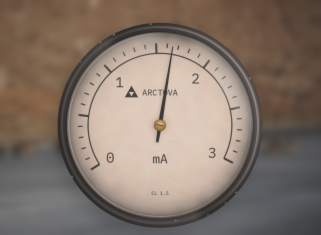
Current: 1.65 mA
